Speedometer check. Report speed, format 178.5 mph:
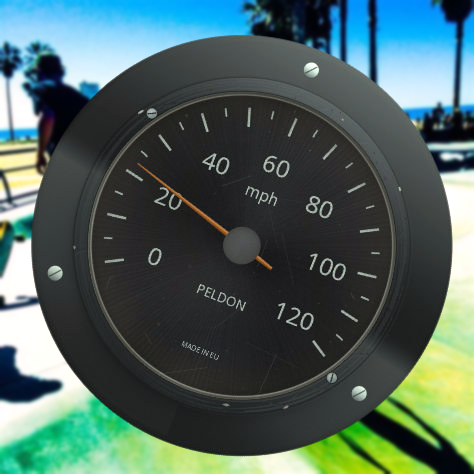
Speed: 22.5 mph
